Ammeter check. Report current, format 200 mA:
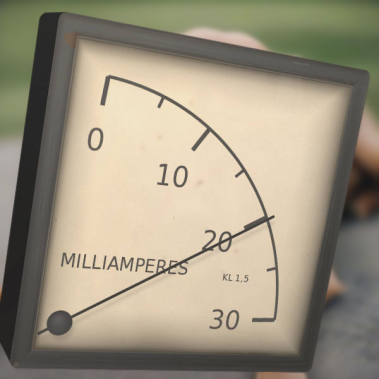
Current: 20 mA
